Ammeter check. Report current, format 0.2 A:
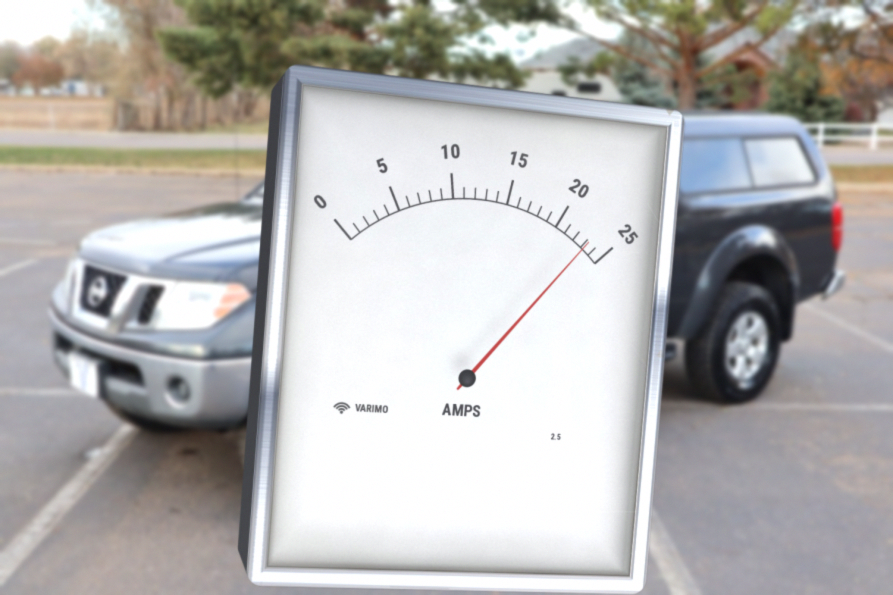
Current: 23 A
